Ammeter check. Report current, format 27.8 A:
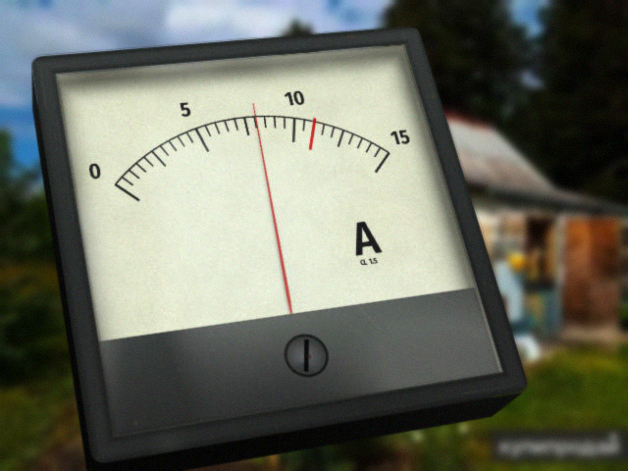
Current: 8 A
